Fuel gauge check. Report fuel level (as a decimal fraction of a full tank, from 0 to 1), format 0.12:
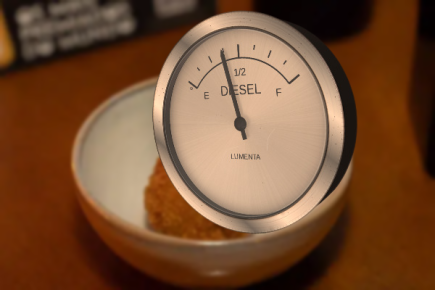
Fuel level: 0.375
